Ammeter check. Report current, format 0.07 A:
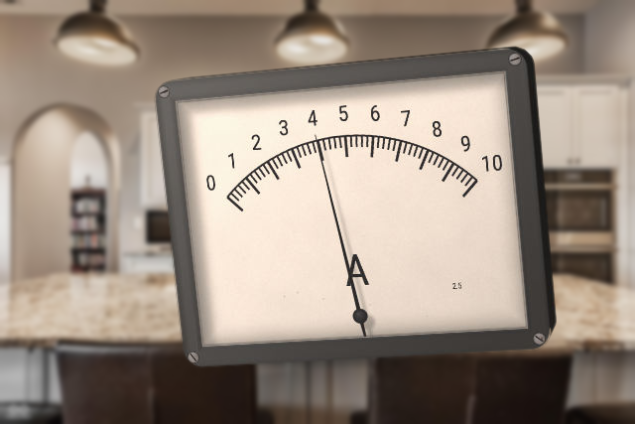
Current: 4 A
